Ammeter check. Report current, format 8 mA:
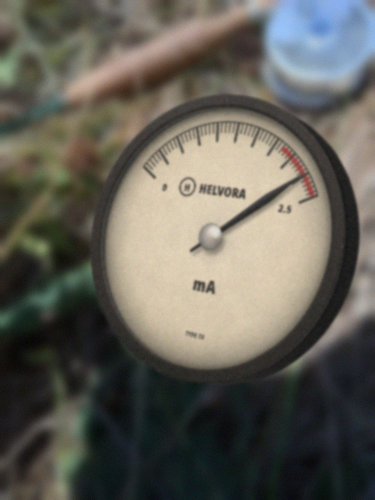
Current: 2.25 mA
